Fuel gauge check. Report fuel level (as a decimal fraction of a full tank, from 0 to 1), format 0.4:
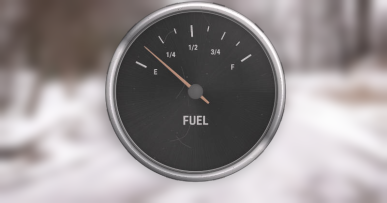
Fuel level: 0.125
